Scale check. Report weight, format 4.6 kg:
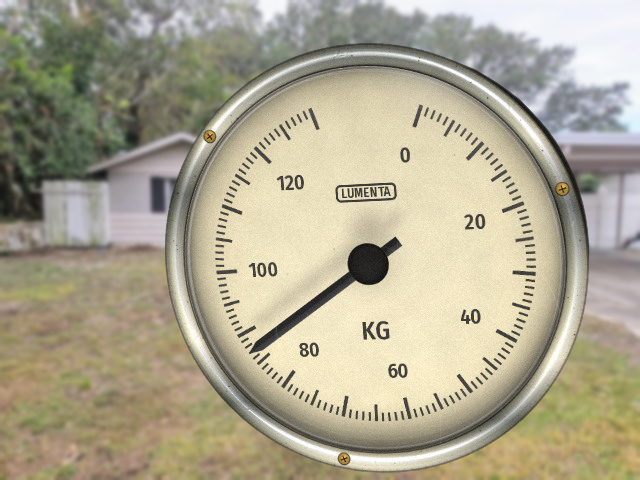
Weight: 87 kg
